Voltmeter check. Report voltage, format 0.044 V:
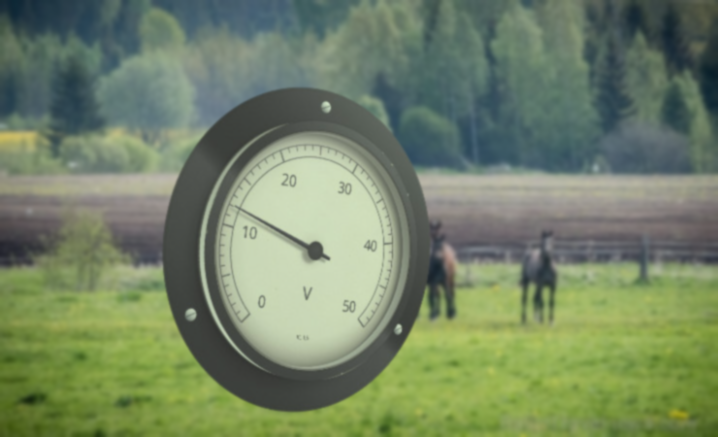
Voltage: 12 V
